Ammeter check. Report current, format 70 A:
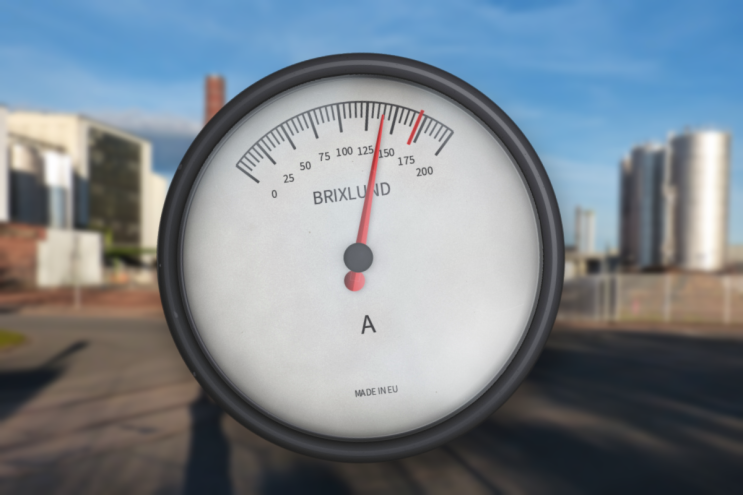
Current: 140 A
